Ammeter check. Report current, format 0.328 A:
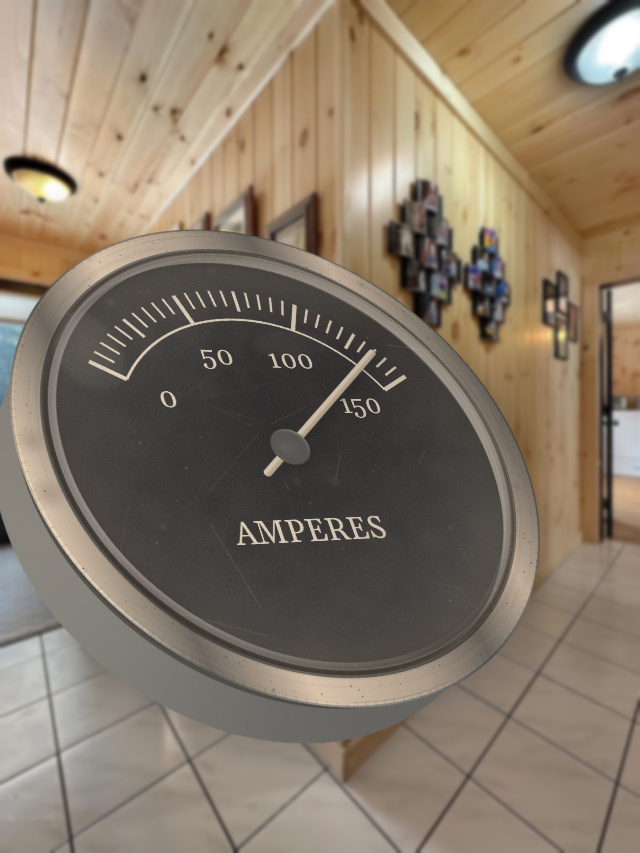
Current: 135 A
